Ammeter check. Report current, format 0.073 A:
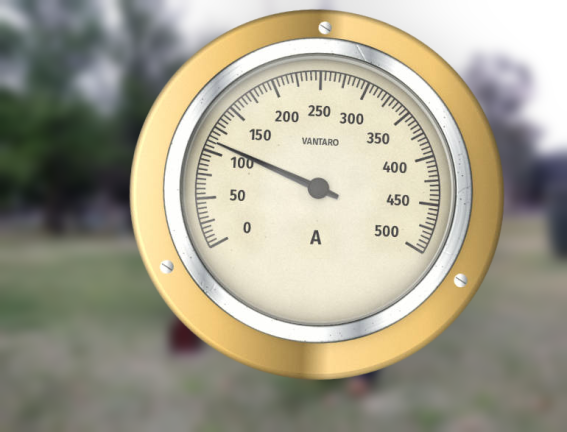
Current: 110 A
